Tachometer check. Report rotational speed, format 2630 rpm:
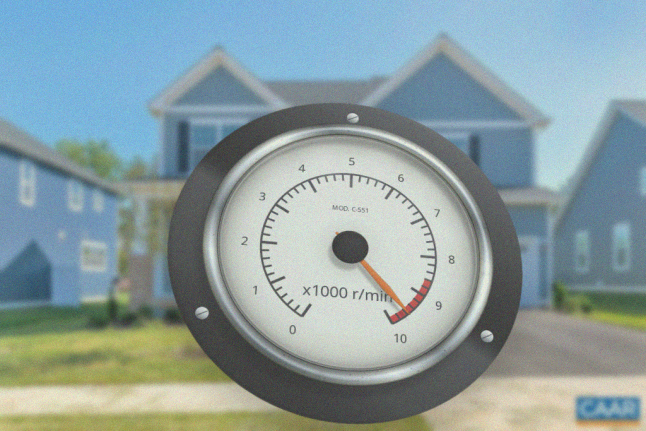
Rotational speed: 9600 rpm
